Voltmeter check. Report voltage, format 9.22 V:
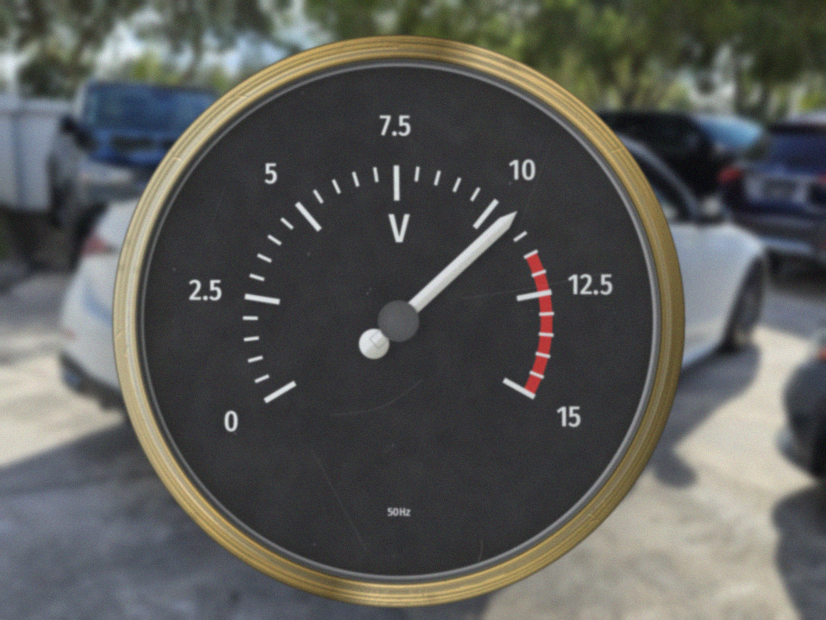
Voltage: 10.5 V
